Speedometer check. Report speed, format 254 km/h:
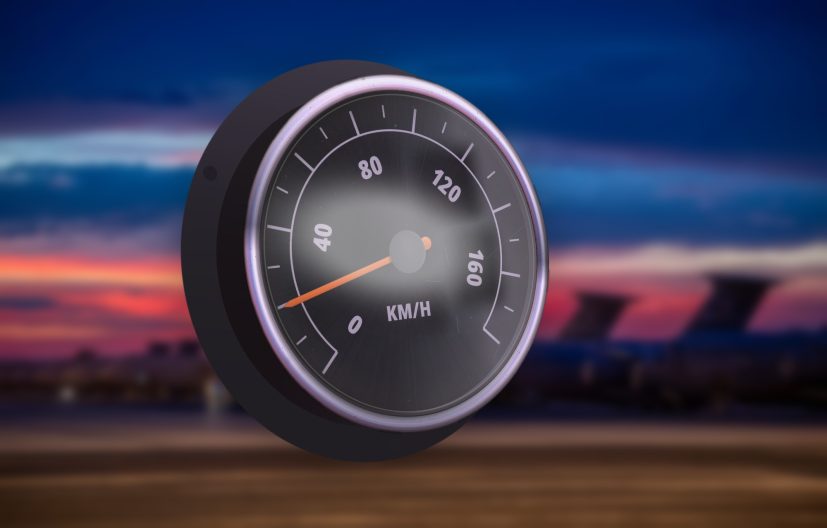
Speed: 20 km/h
